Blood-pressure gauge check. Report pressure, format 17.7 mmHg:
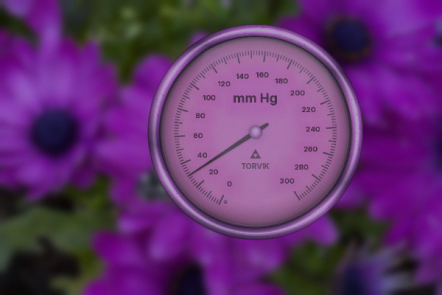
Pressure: 30 mmHg
